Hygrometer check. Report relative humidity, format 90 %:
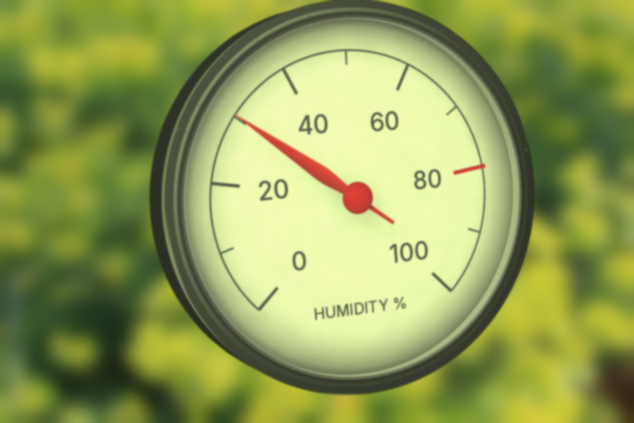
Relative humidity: 30 %
